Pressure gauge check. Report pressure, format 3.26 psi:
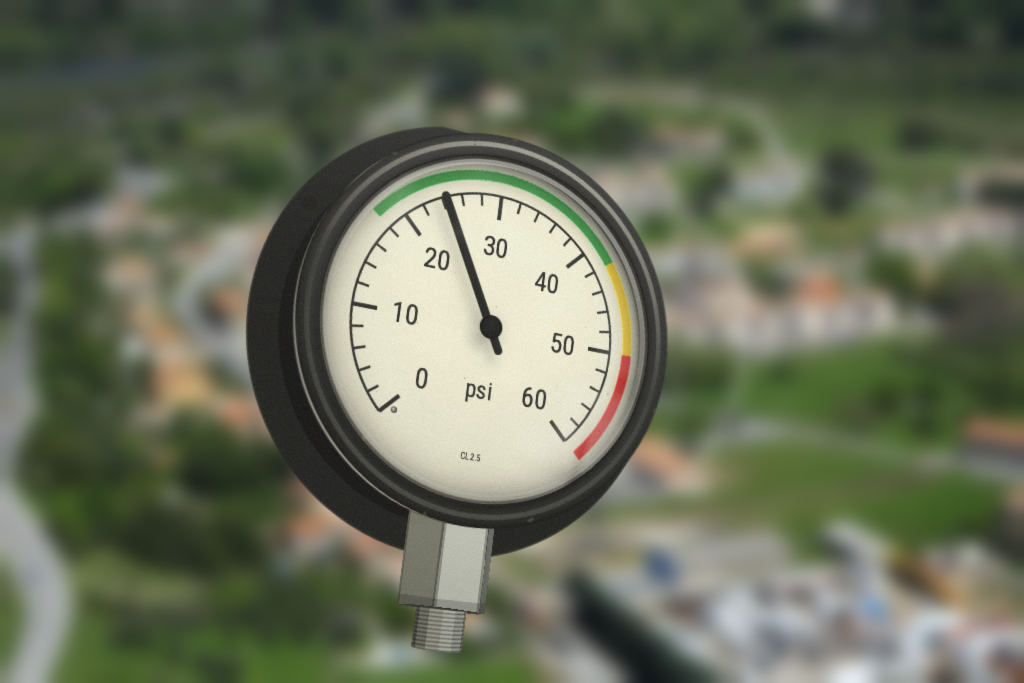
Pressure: 24 psi
